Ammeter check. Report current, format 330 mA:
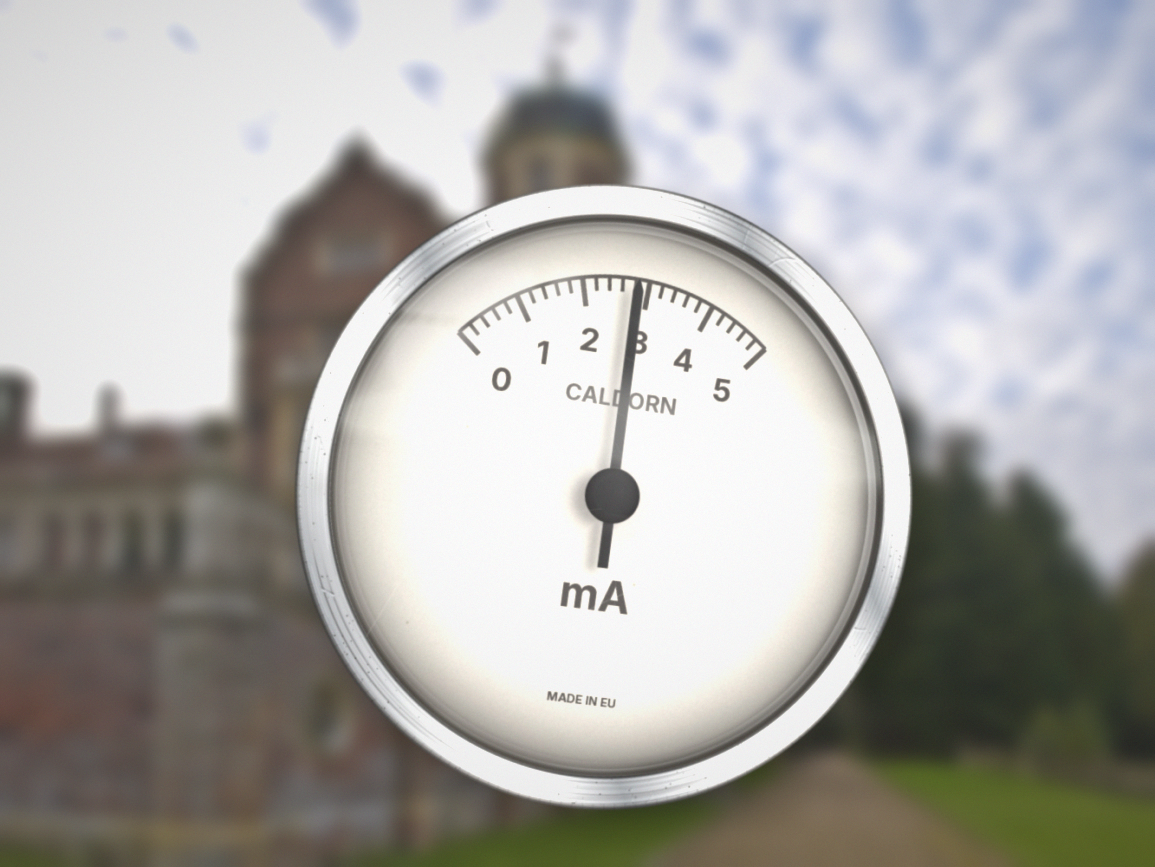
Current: 2.8 mA
